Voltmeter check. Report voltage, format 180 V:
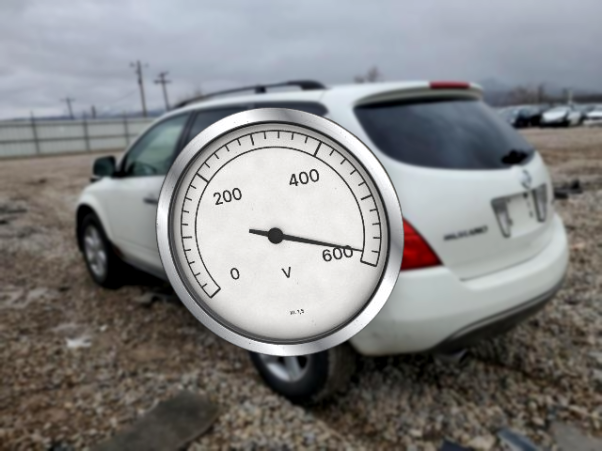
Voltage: 580 V
